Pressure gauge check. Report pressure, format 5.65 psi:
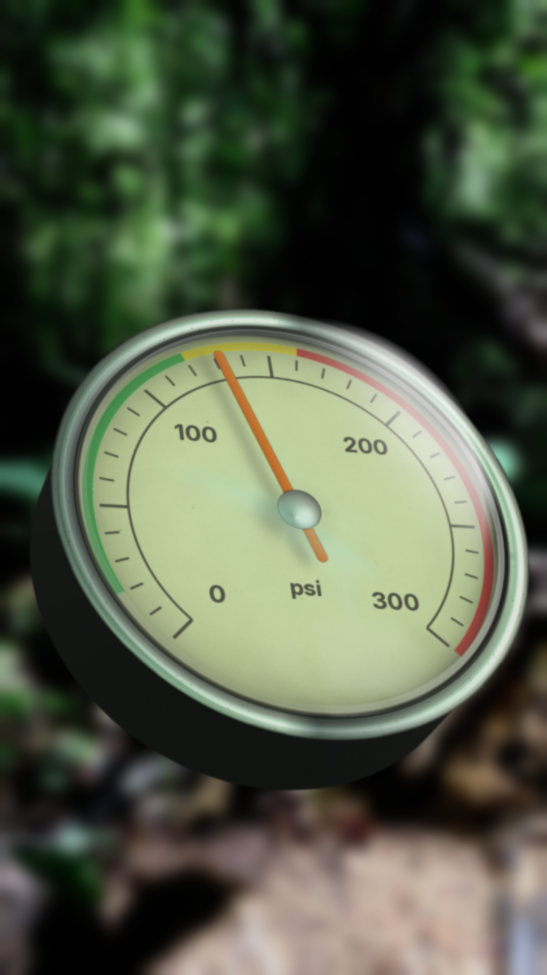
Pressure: 130 psi
